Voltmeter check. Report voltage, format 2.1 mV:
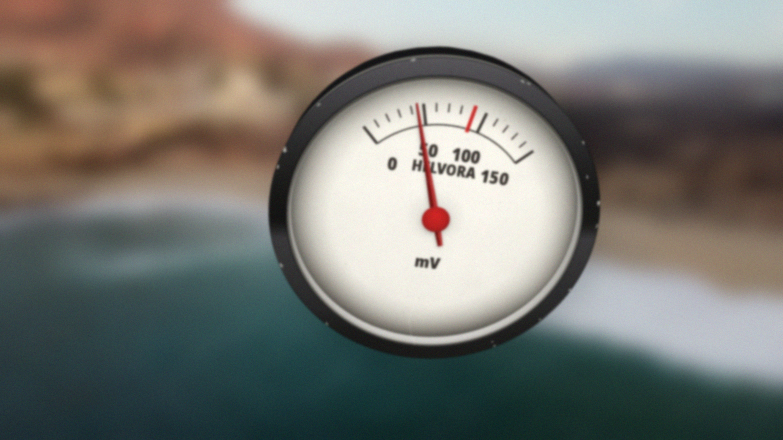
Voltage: 45 mV
